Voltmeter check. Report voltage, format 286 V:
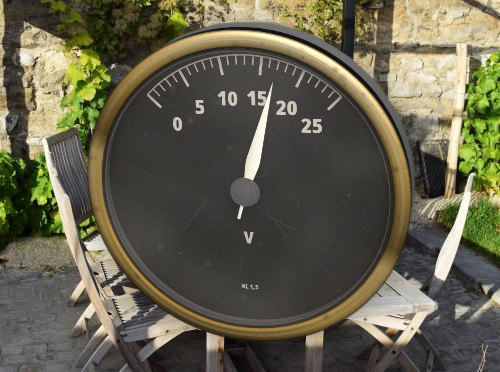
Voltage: 17 V
